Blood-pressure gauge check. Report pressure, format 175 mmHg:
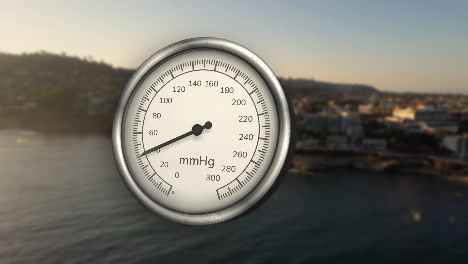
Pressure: 40 mmHg
